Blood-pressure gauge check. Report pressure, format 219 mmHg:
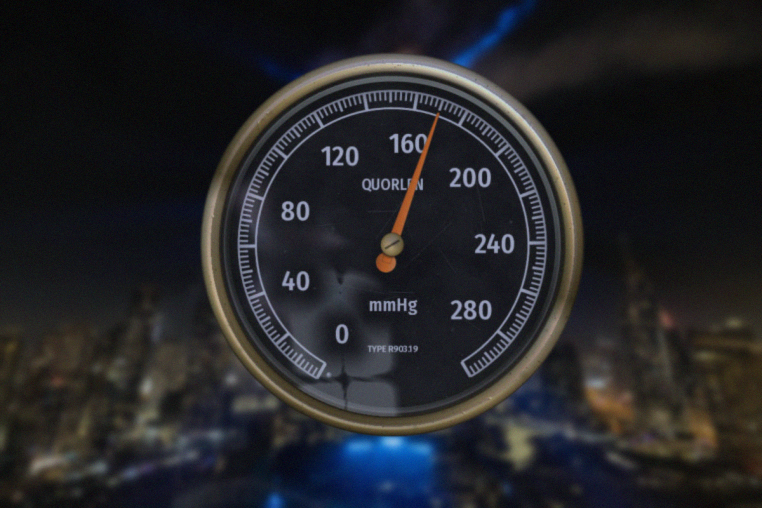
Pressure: 170 mmHg
